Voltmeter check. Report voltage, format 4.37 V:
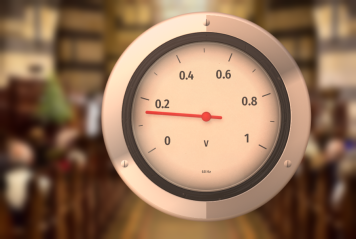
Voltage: 0.15 V
